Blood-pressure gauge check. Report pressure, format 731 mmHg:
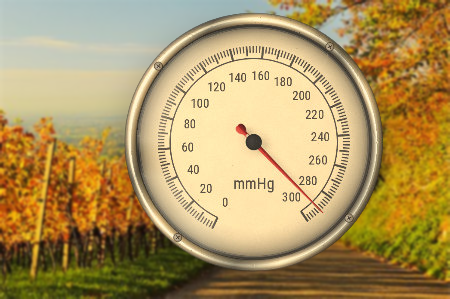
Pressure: 290 mmHg
